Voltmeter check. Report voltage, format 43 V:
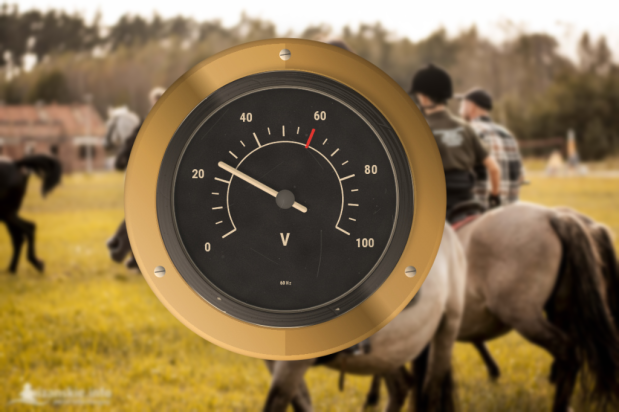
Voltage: 25 V
